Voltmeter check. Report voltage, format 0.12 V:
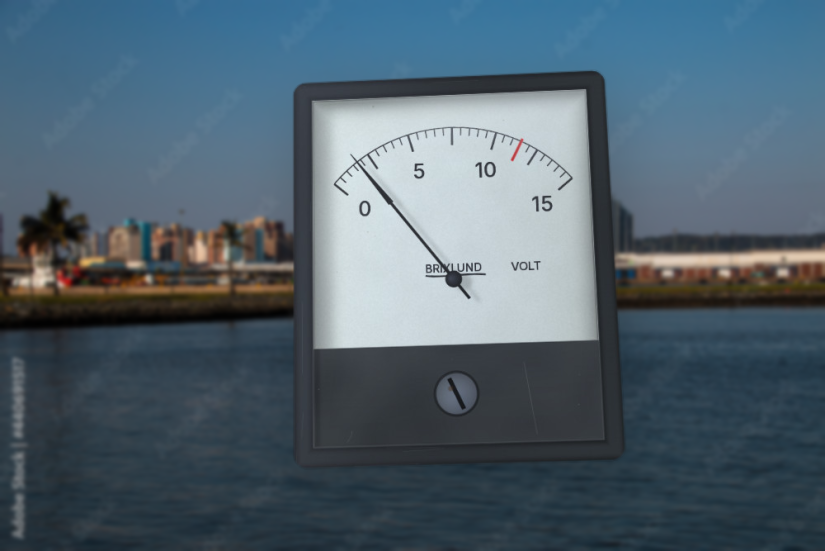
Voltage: 1.75 V
